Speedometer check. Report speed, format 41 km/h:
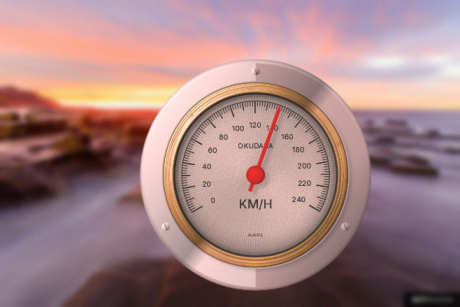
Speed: 140 km/h
